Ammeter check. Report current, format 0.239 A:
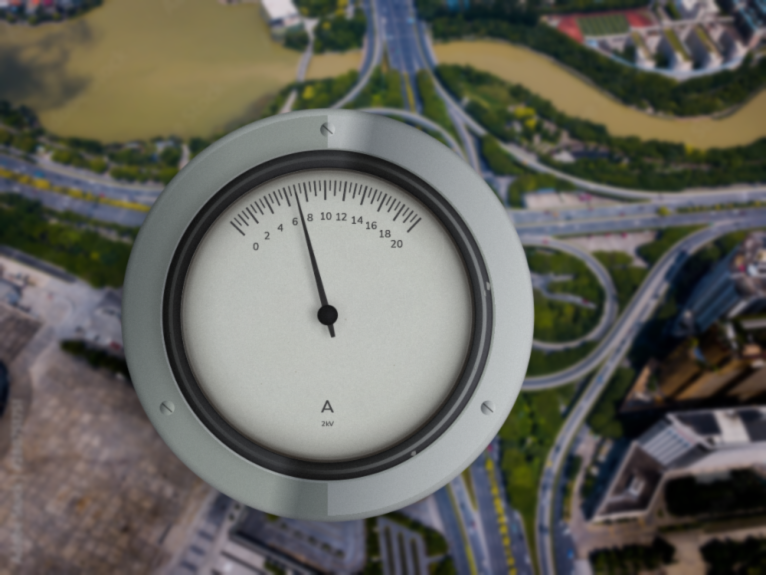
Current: 7 A
